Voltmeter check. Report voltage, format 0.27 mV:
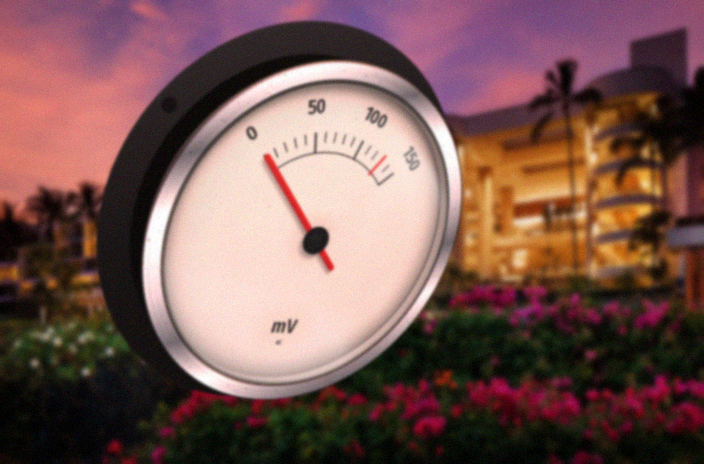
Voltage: 0 mV
